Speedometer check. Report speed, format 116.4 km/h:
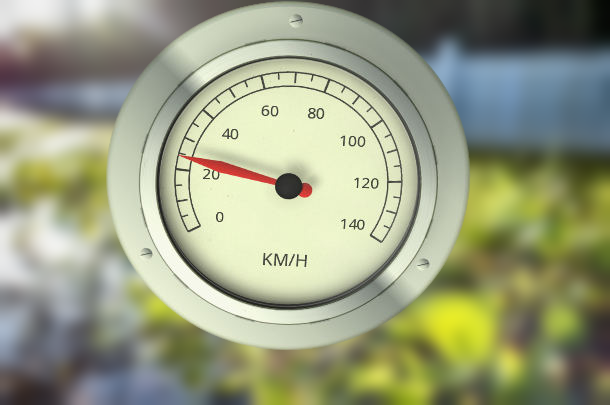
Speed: 25 km/h
